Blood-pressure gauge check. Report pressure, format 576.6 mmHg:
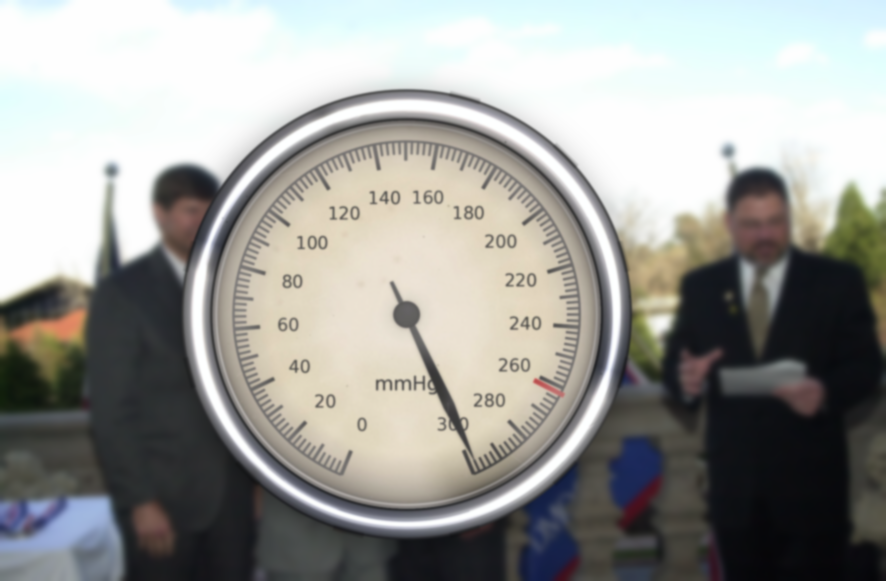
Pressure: 298 mmHg
